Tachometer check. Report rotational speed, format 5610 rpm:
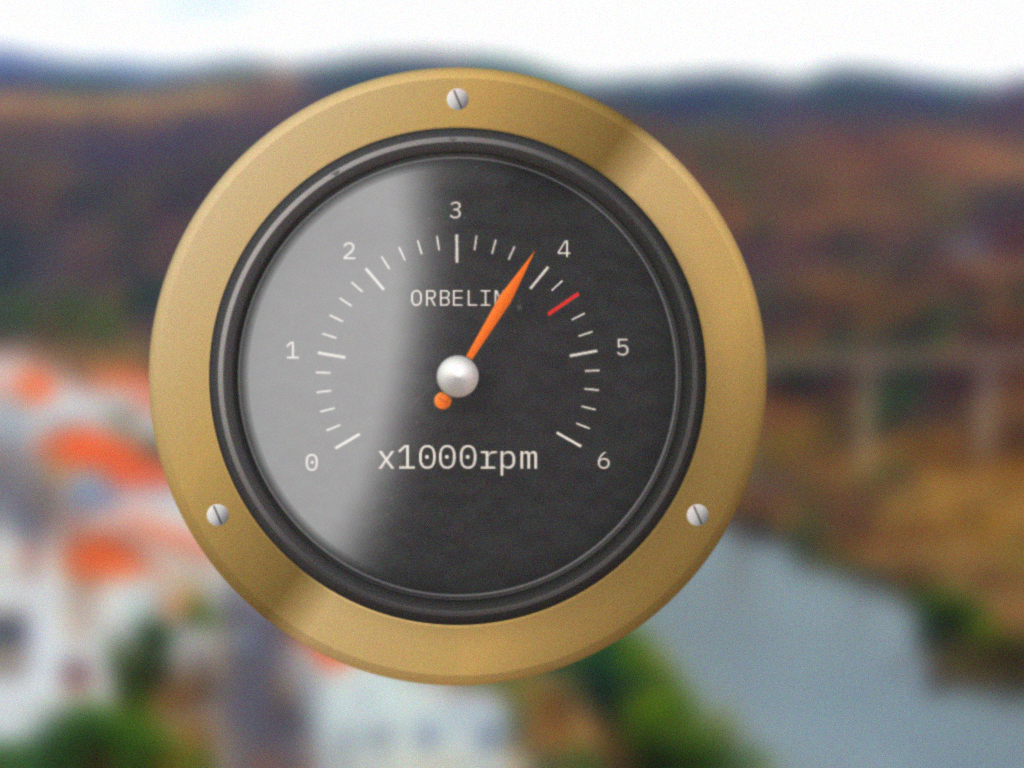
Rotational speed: 3800 rpm
